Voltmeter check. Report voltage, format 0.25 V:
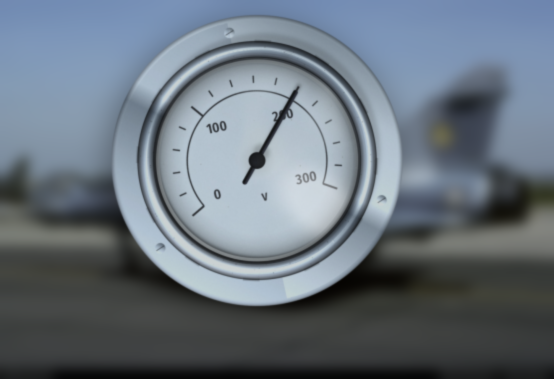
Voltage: 200 V
